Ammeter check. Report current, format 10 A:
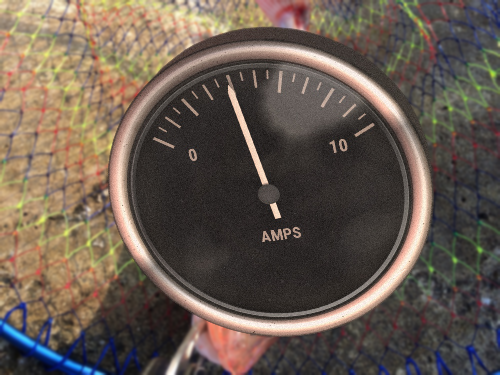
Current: 4 A
